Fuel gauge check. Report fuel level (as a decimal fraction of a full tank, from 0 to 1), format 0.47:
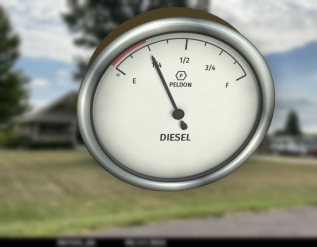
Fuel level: 0.25
